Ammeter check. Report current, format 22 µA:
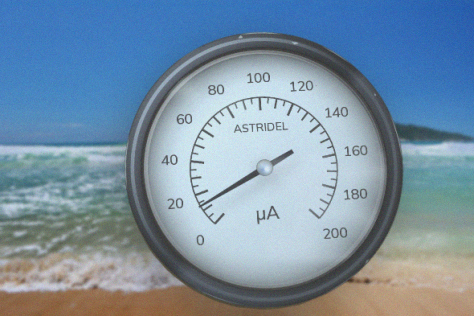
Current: 12.5 µA
